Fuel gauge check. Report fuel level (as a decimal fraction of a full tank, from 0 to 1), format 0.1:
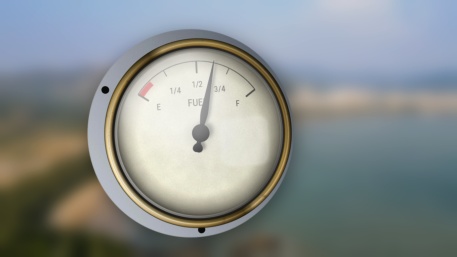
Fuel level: 0.625
